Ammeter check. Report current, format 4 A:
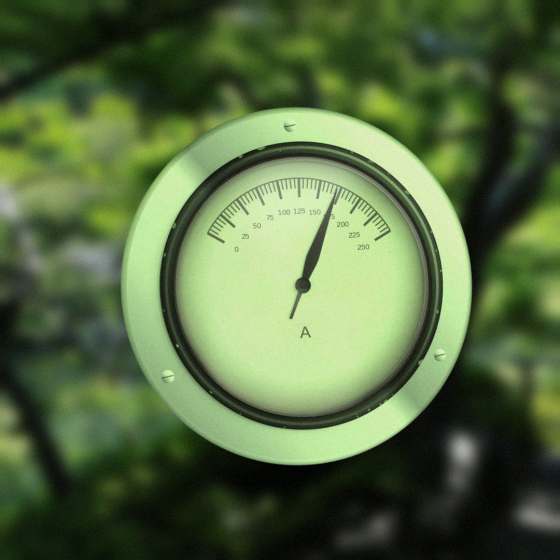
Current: 170 A
